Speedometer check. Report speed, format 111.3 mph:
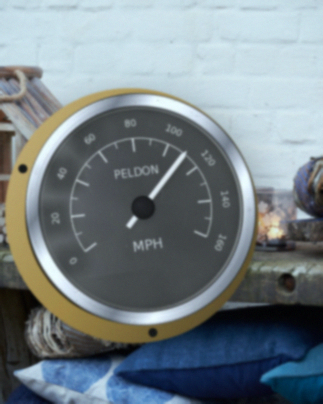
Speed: 110 mph
